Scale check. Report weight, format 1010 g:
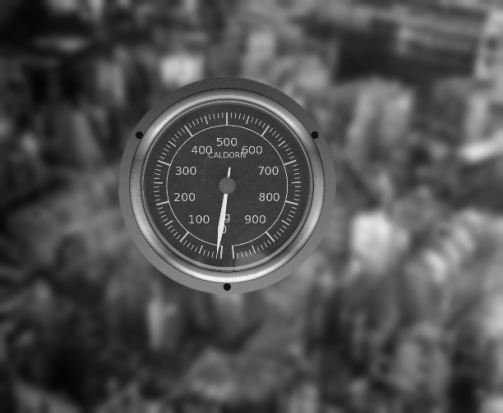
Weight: 10 g
